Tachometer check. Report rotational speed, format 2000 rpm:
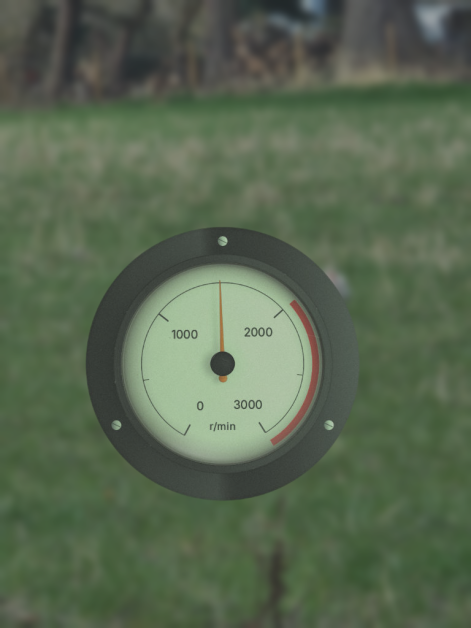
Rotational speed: 1500 rpm
